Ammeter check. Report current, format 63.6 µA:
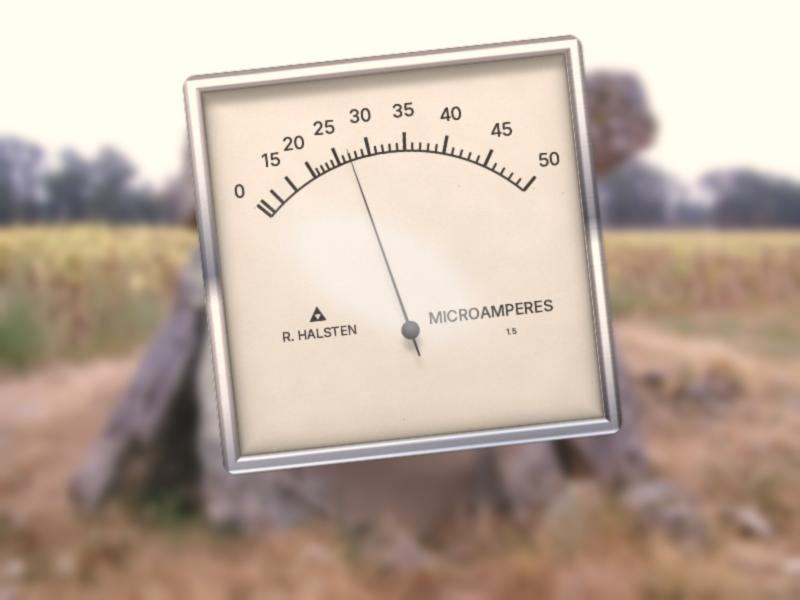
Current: 27 µA
